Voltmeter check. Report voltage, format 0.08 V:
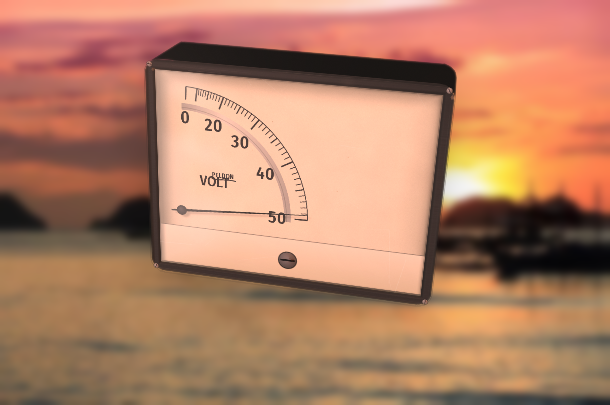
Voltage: 49 V
